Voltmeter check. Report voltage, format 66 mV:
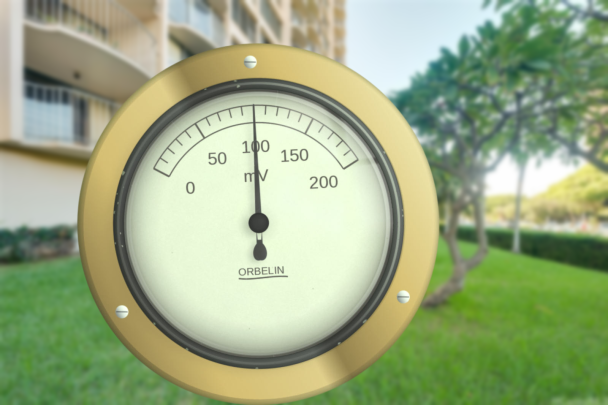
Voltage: 100 mV
